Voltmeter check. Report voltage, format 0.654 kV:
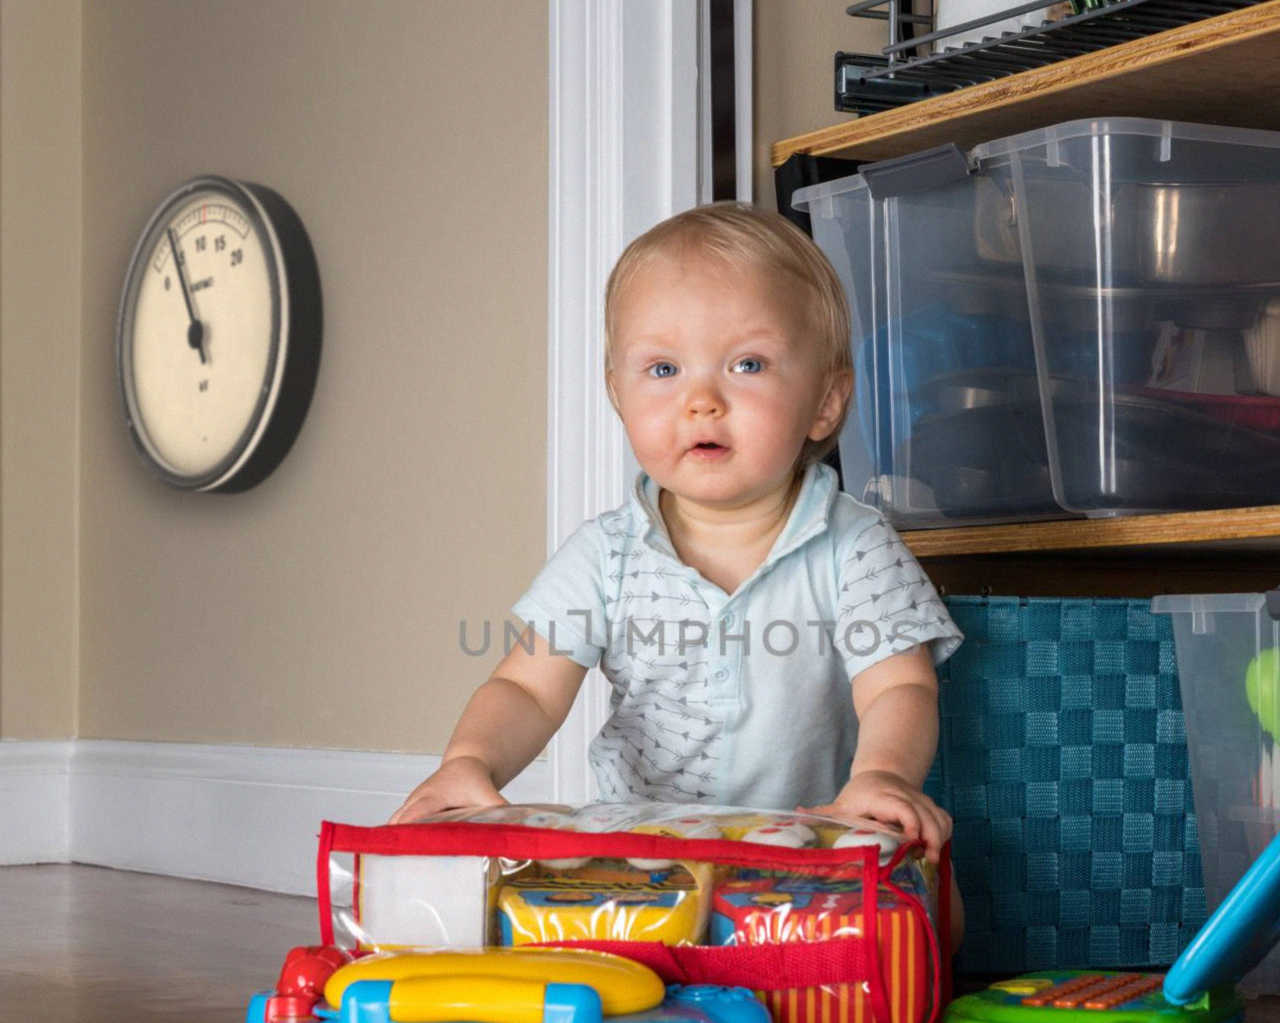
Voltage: 5 kV
